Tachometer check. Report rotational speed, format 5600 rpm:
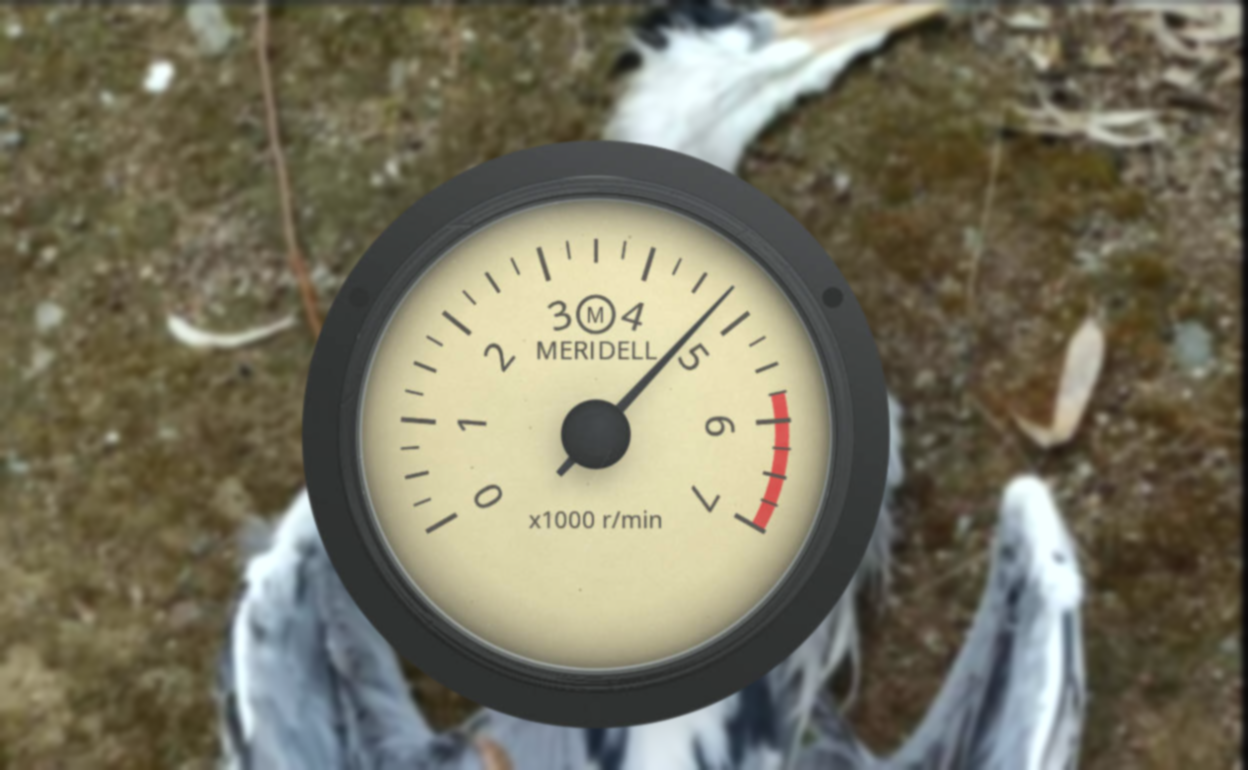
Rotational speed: 4750 rpm
